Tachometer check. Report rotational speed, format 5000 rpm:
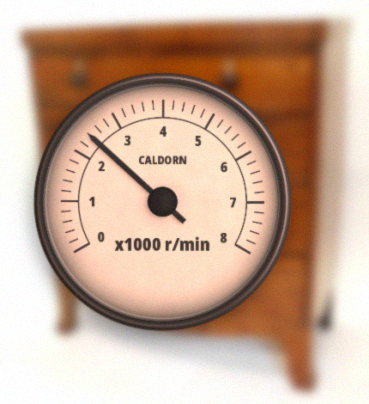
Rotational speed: 2400 rpm
